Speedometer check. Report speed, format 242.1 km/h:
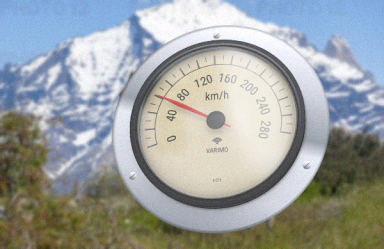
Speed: 60 km/h
